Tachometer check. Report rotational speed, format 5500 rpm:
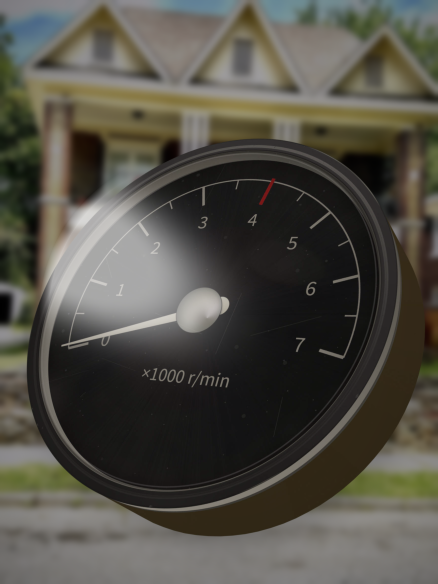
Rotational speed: 0 rpm
